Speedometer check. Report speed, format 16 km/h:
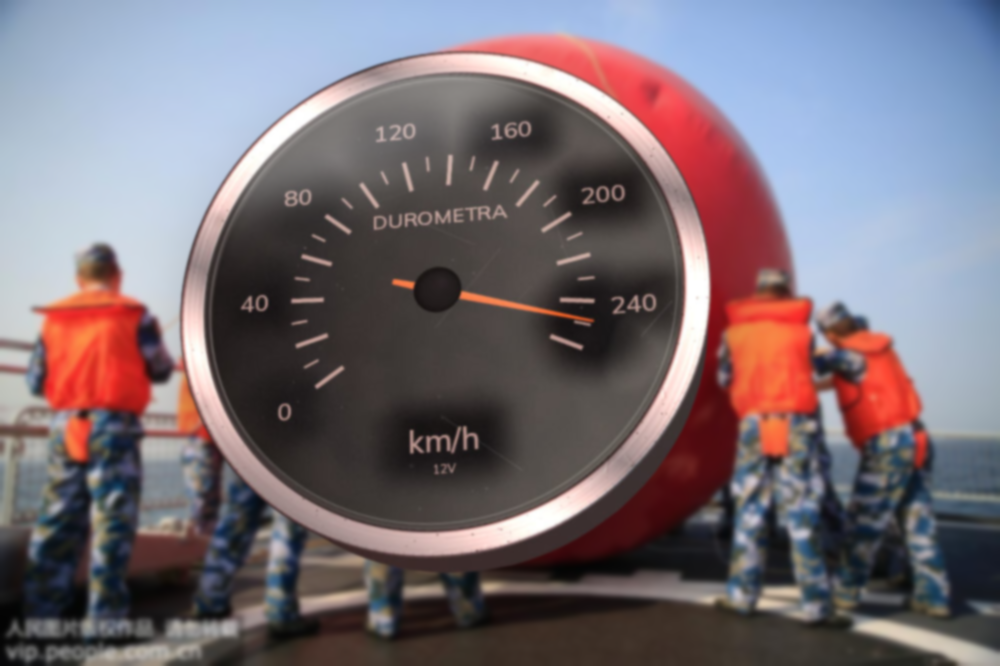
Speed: 250 km/h
